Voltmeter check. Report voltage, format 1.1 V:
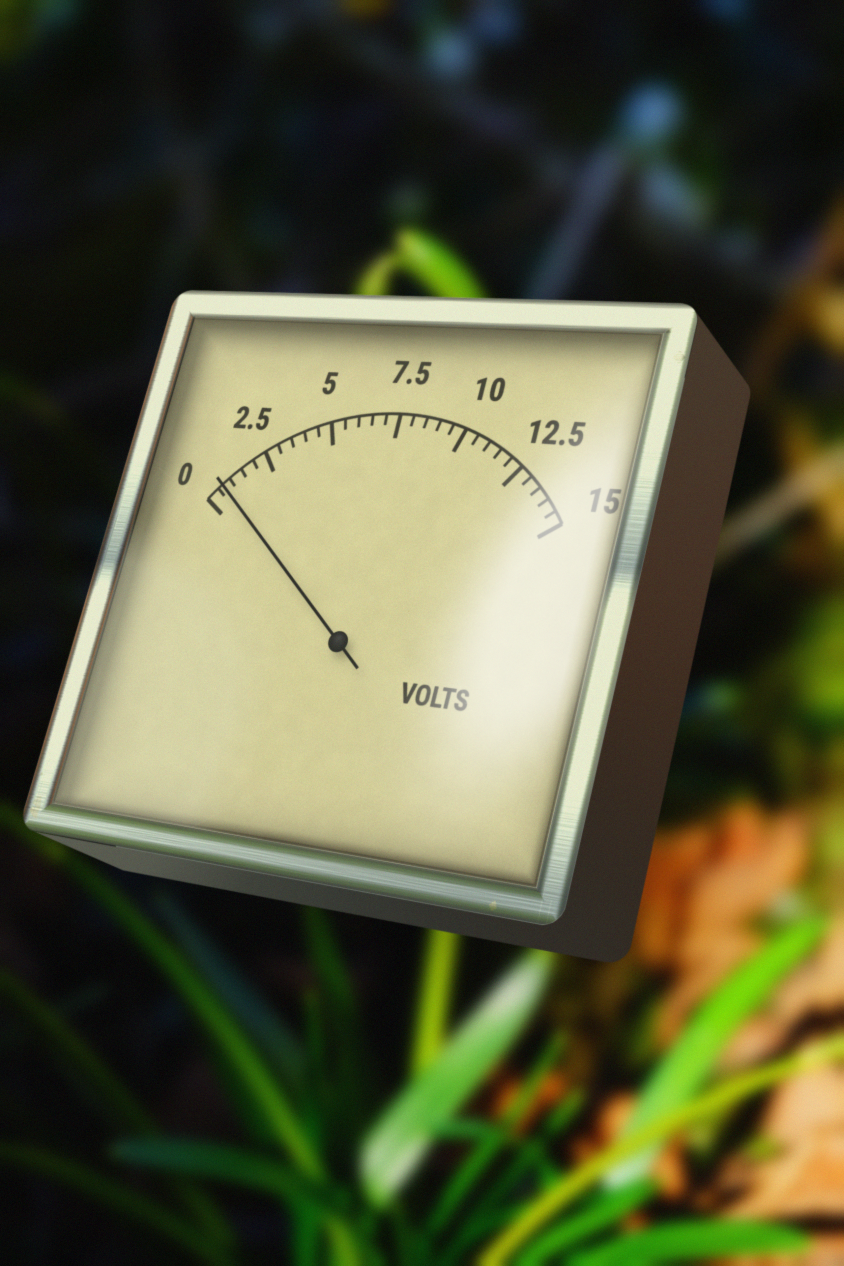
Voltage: 0.75 V
